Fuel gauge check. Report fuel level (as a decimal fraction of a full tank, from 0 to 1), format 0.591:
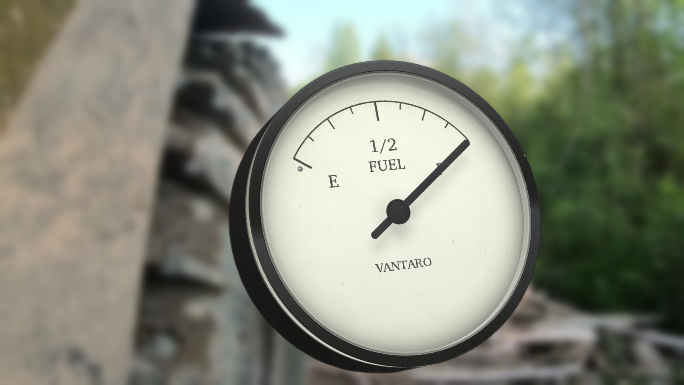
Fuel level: 1
